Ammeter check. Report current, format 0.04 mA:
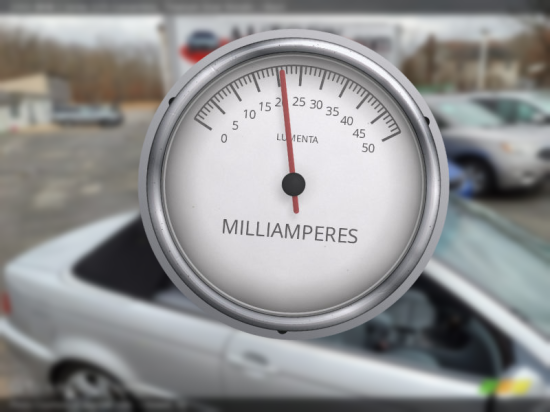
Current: 21 mA
